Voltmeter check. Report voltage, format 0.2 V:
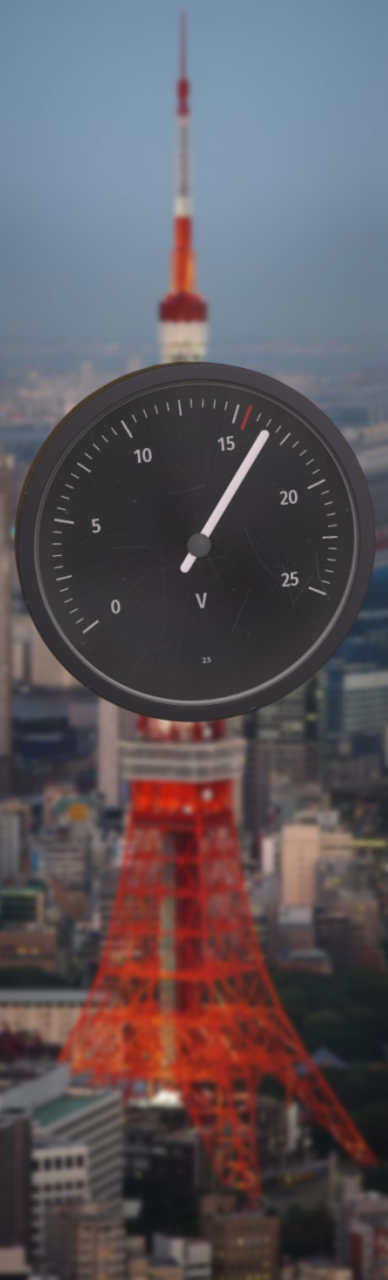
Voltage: 16.5 V
